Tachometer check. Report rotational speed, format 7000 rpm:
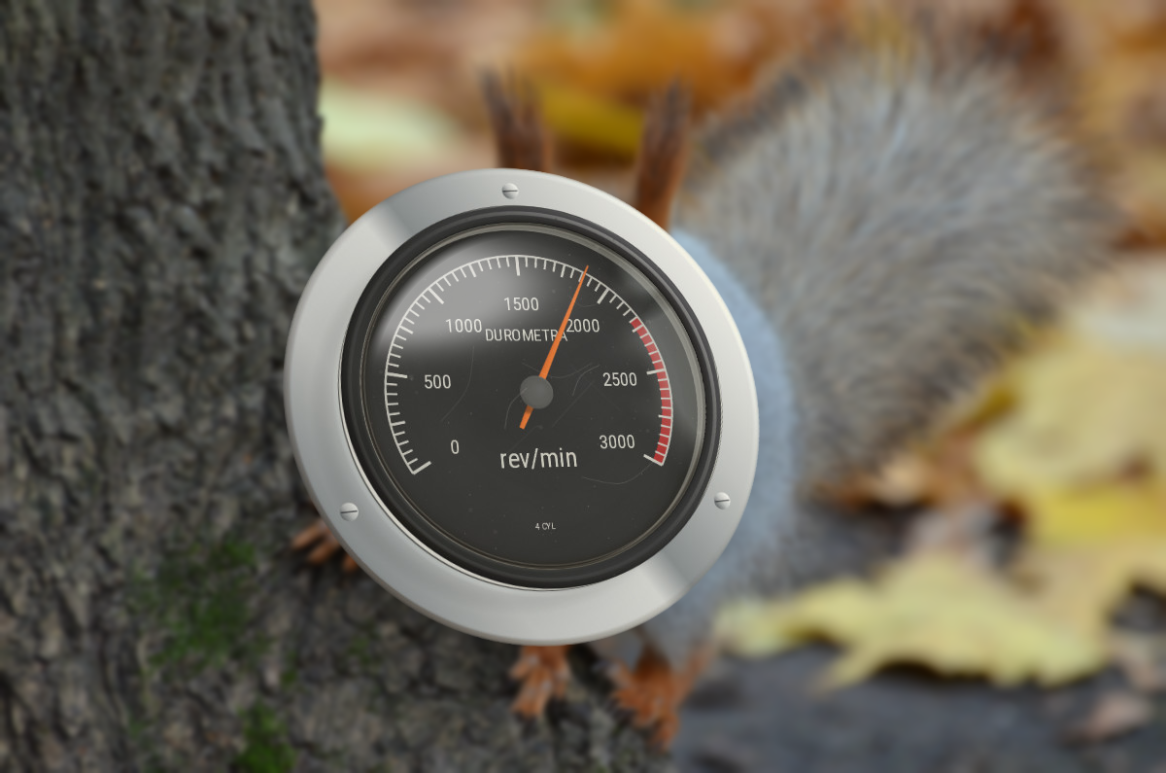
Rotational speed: 1850 rpm
